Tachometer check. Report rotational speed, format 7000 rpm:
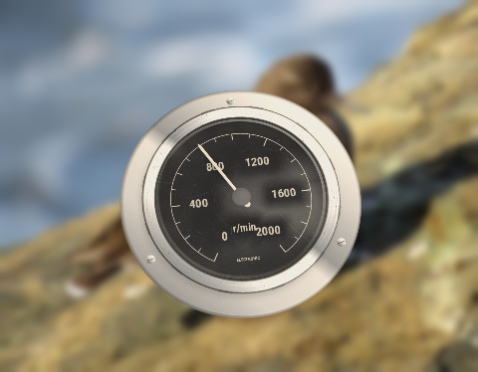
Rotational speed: 800 rpm
